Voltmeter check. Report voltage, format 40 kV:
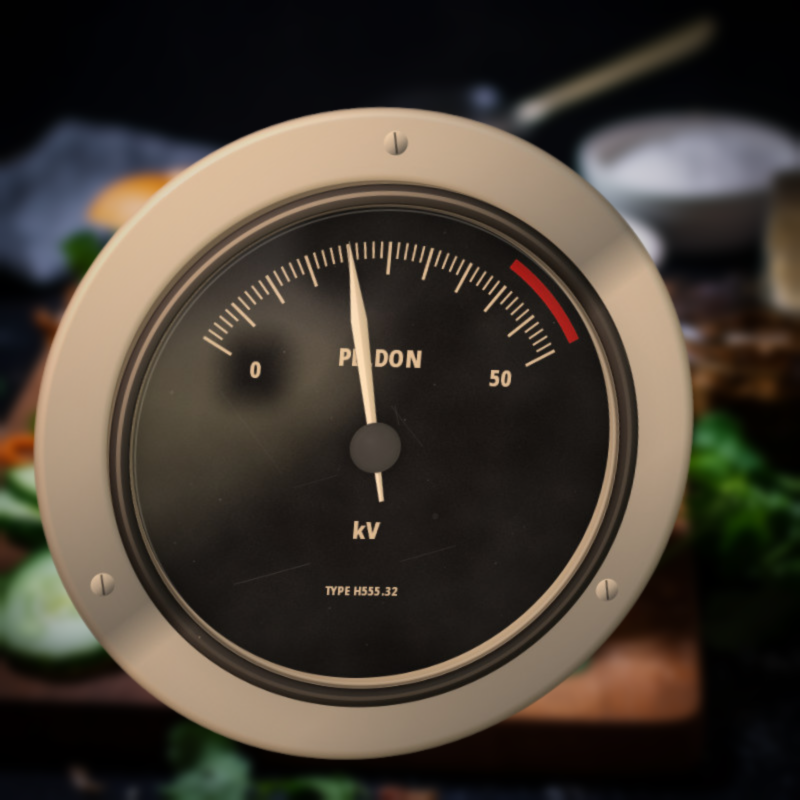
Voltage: 20 kV
